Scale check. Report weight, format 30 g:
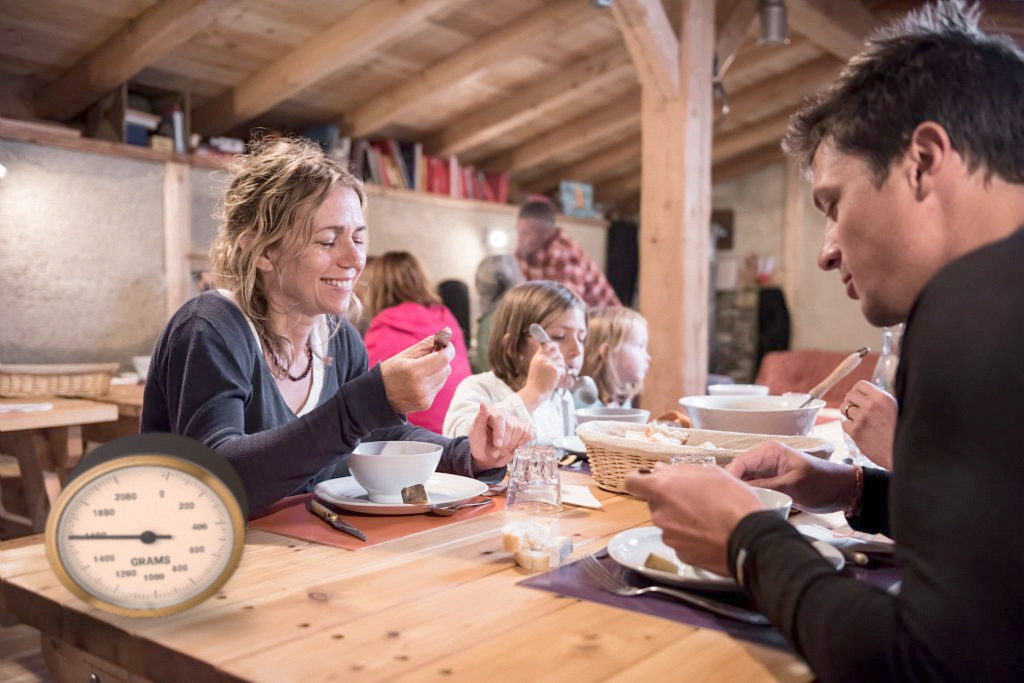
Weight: 1600 g
